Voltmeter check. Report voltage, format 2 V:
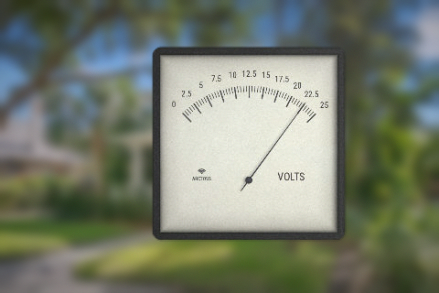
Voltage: 22.5 V
